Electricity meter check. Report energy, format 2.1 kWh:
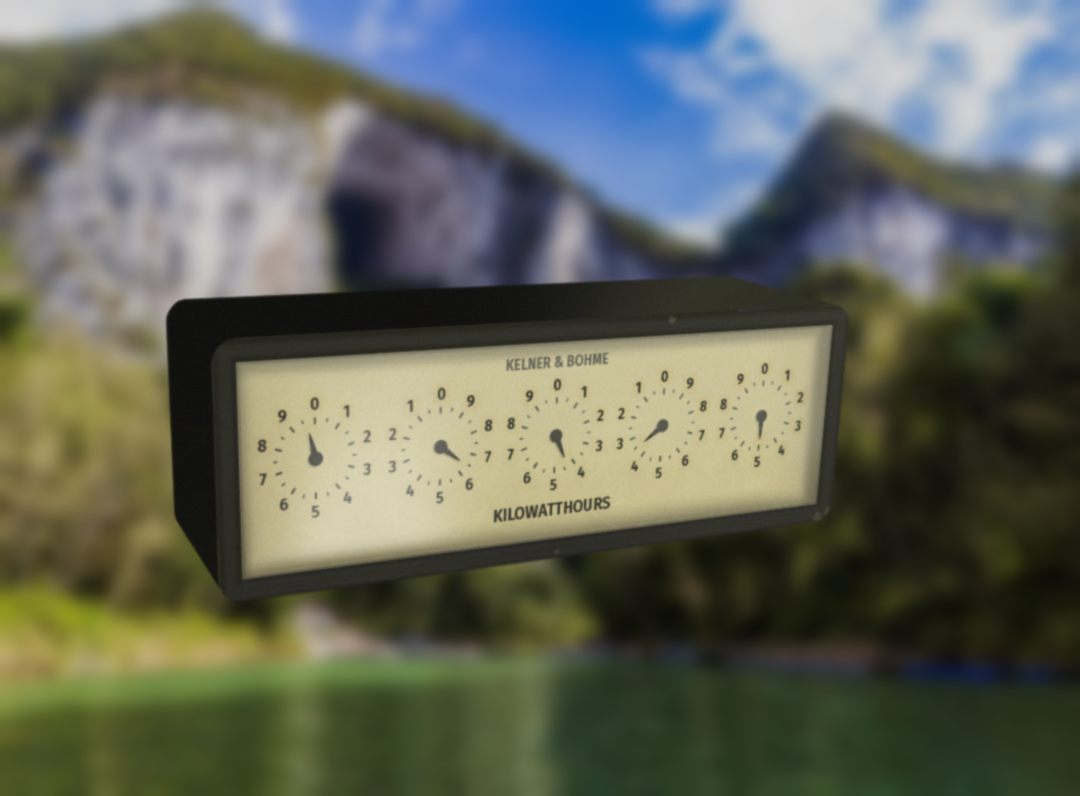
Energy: 96435 kWh
